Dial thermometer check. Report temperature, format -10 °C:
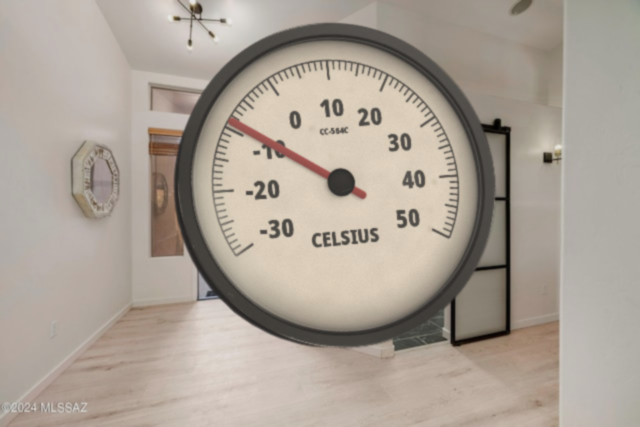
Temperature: -9 °C
